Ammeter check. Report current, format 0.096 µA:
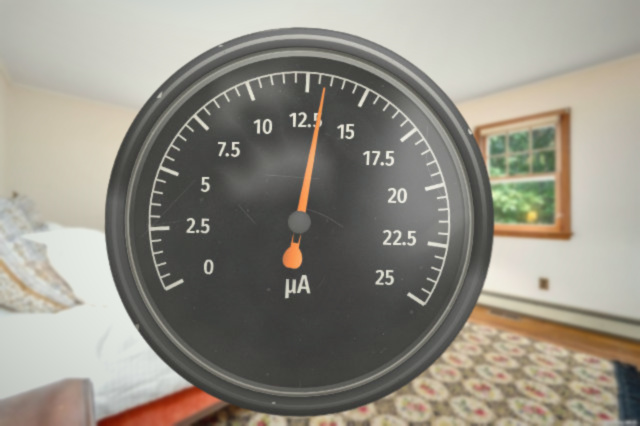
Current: 13.25 µA
